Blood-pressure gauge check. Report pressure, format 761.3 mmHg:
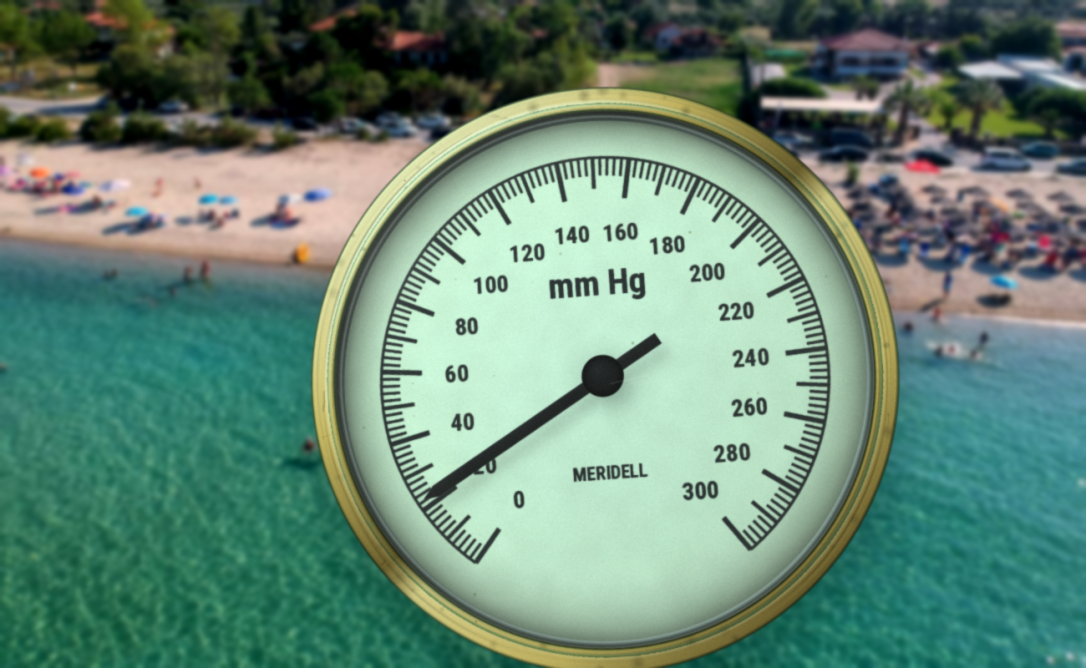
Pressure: 22 mmHg
